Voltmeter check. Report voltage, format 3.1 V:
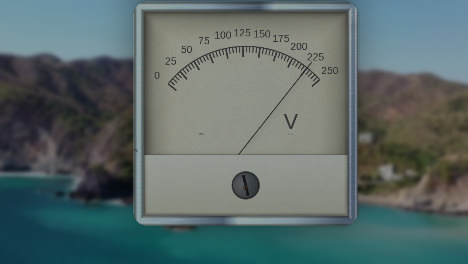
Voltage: 225 V
